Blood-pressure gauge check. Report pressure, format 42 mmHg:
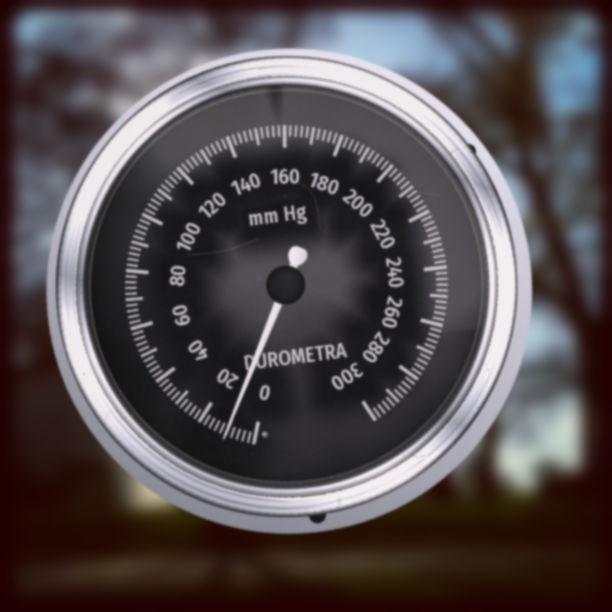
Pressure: 10 mmHg
